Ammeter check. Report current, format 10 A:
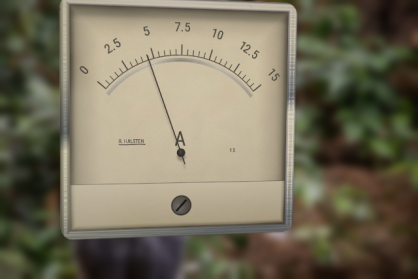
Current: 4.5 A
